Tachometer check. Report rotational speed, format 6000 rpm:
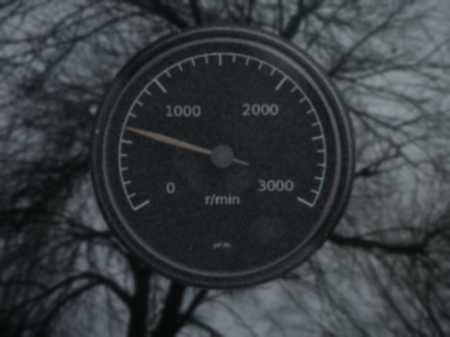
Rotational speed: 600 rpm
